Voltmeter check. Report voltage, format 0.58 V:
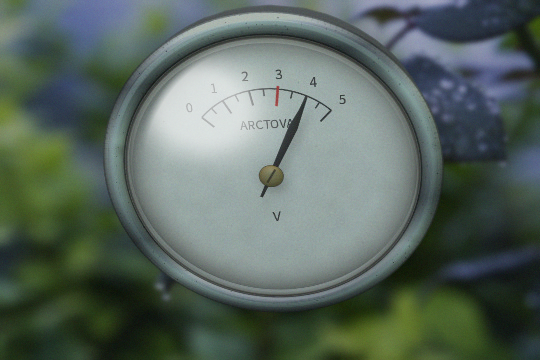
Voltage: 4 V
